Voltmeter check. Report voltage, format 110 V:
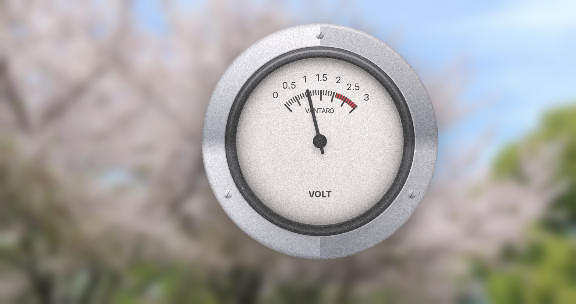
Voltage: 1 V
